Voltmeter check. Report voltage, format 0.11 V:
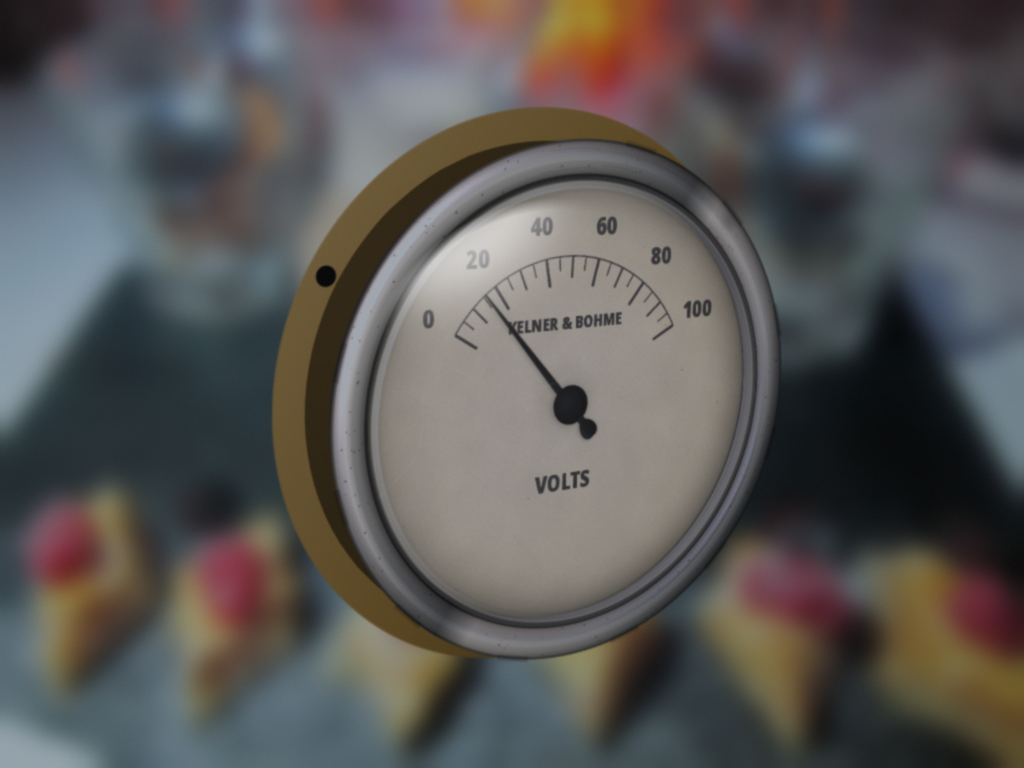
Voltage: 15 V
